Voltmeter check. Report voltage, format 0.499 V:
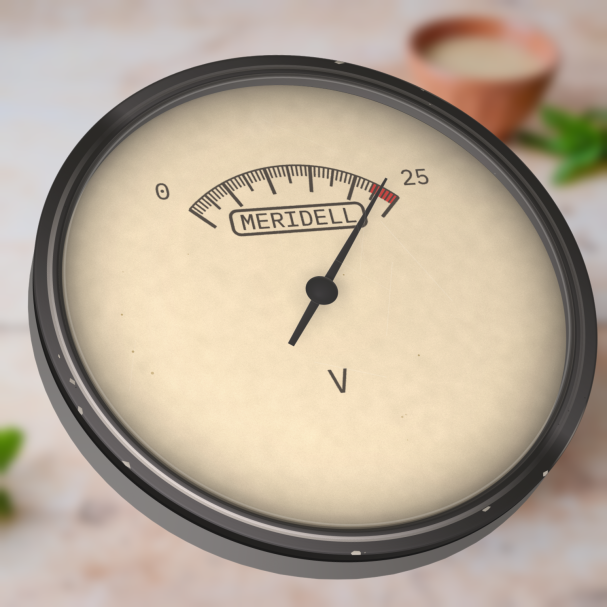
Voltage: 23 V
